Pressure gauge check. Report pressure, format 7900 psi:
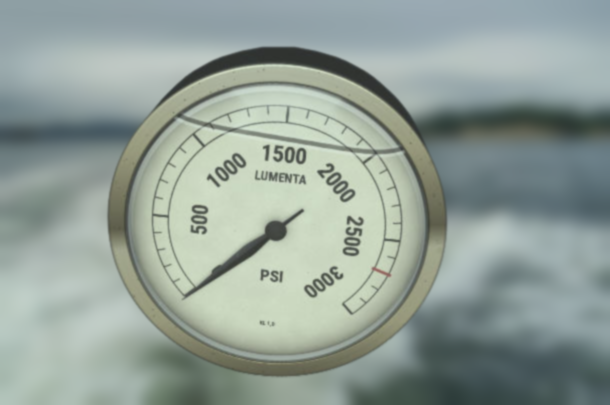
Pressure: 0 psi
